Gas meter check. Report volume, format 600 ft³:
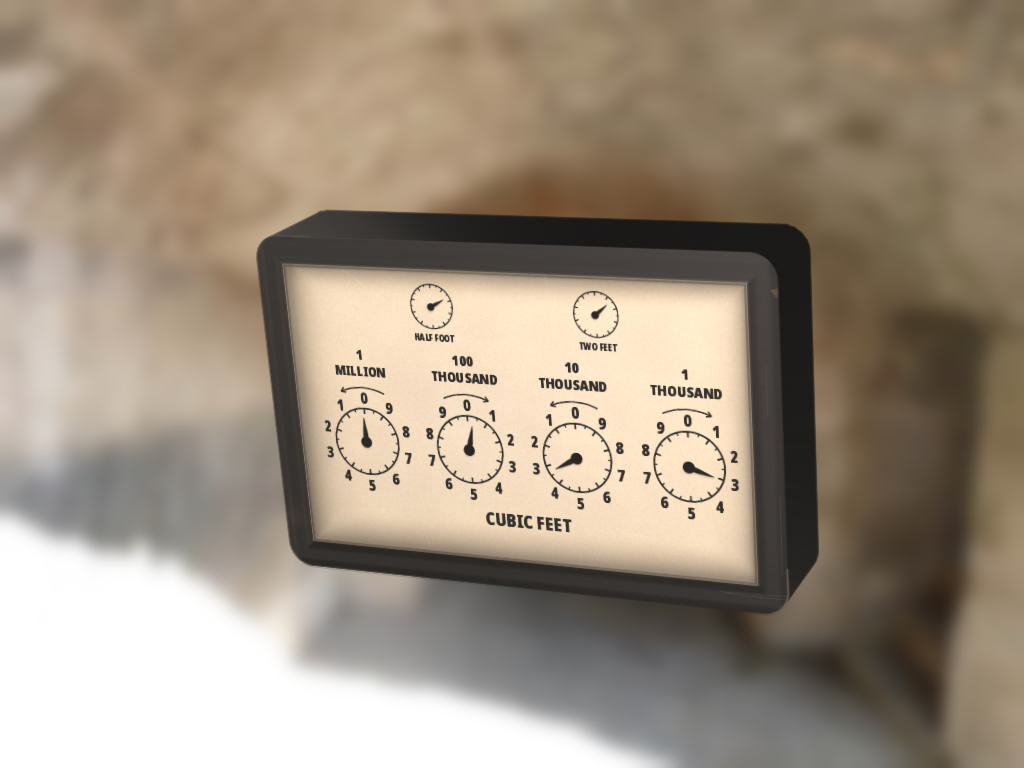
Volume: 3300 ft³
